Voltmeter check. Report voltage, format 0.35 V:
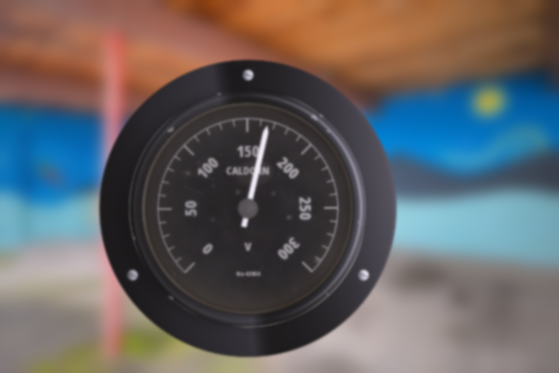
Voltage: 165 V
